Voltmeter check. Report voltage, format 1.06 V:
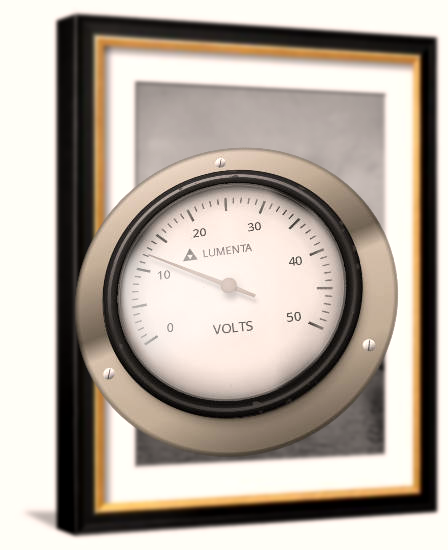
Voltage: 12 V
